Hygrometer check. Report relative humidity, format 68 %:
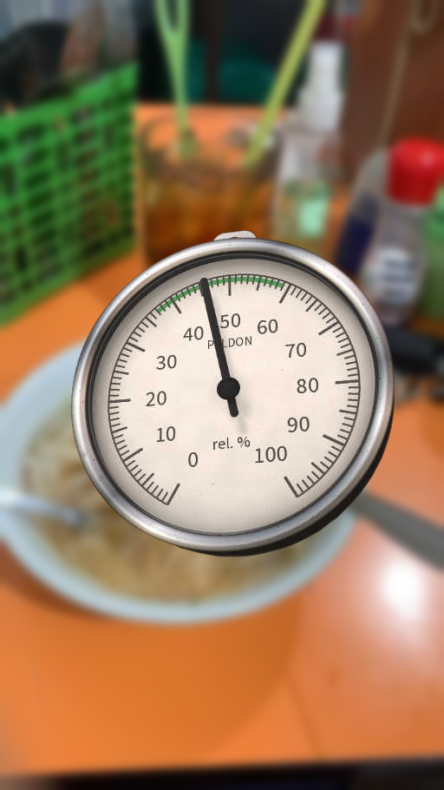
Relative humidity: 46 %
